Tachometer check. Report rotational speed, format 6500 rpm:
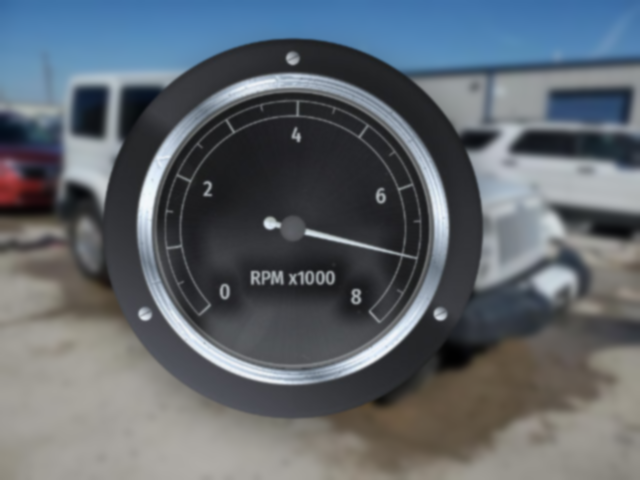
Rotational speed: 7000 rpm
